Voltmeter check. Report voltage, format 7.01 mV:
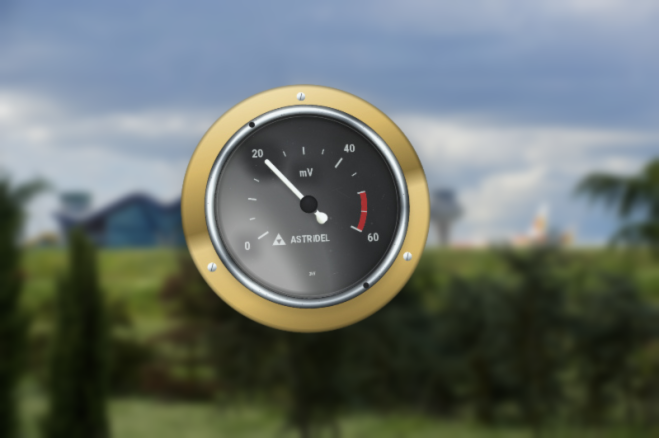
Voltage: 20 mV
